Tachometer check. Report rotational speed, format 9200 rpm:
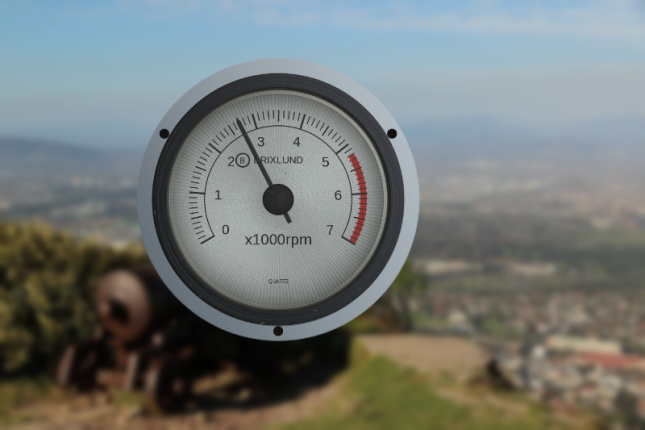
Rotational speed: 2700 rpm
